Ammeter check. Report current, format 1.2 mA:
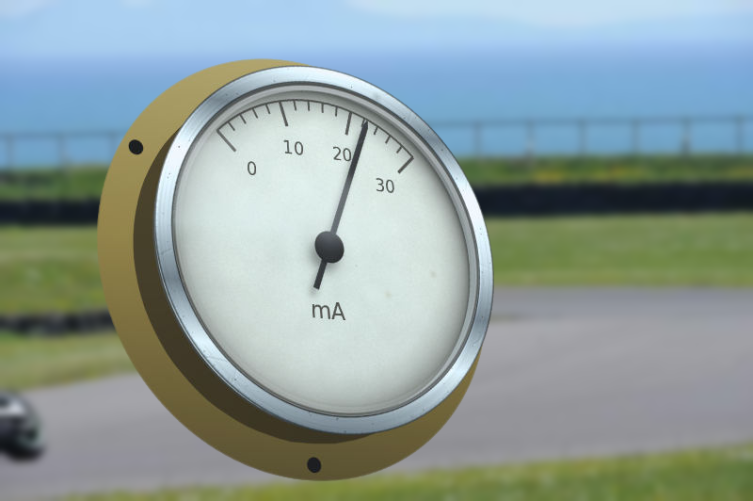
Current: 22 mA
